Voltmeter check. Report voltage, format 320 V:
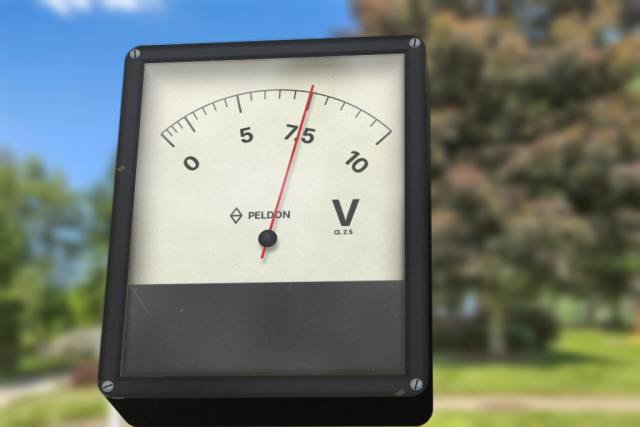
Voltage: 7.5 V
